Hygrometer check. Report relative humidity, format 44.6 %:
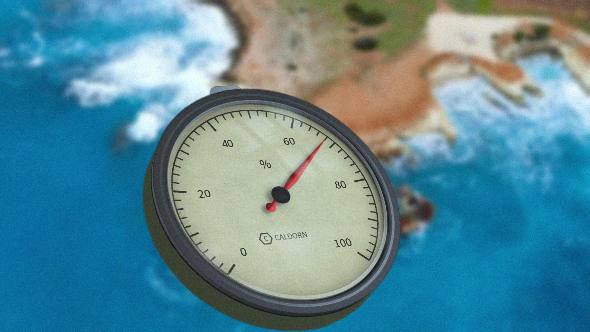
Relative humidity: 68 %
